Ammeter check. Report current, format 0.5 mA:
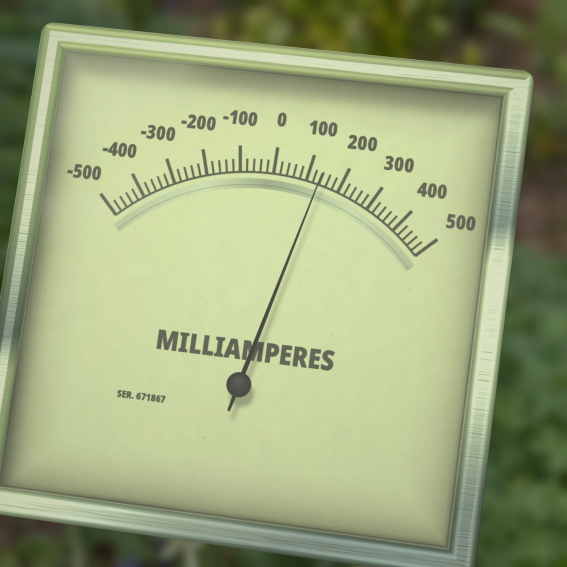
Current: 140 mA
